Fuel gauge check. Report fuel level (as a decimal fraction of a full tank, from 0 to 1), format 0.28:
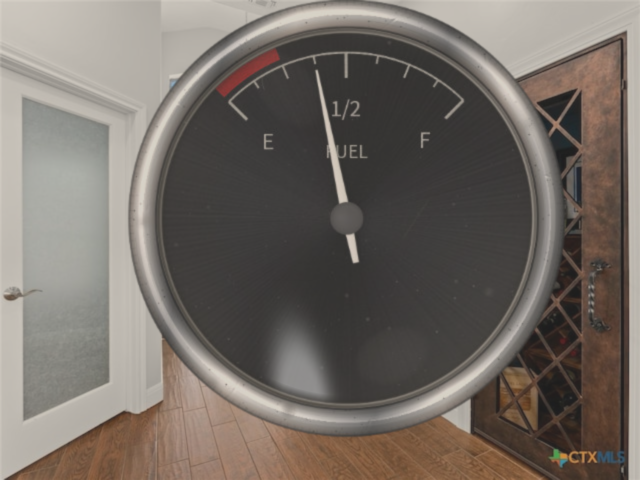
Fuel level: 0.375
